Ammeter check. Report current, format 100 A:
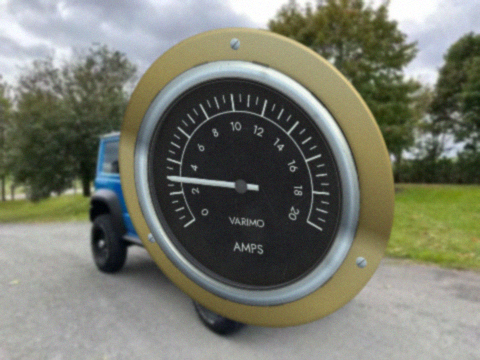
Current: 3 A
